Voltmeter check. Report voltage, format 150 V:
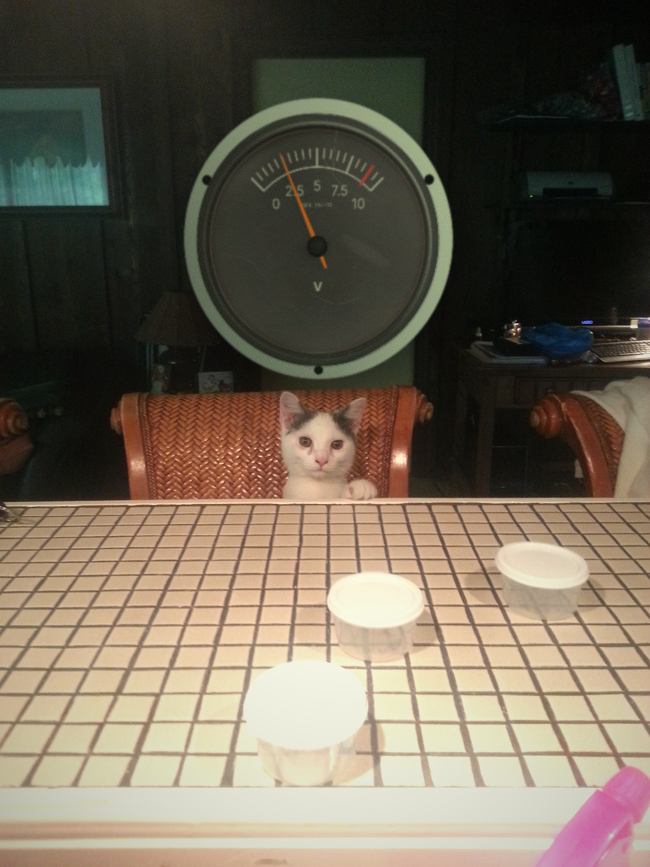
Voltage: 2.5 V
